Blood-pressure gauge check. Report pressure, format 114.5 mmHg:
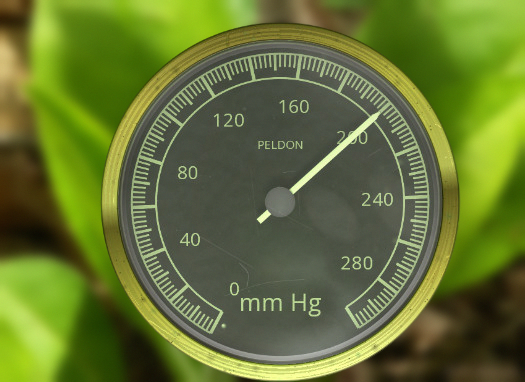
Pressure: 200 mmHg
